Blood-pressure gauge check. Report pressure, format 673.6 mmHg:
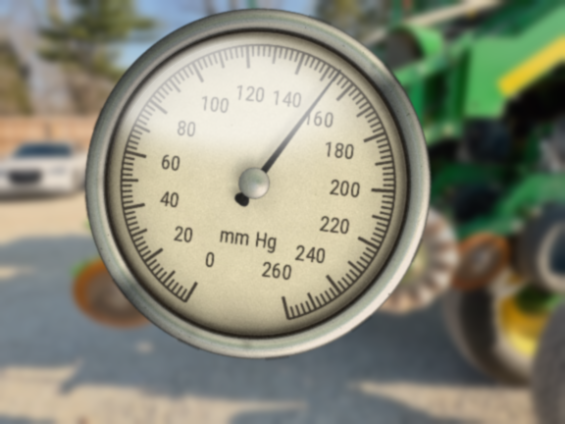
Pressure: 154 mmHg
